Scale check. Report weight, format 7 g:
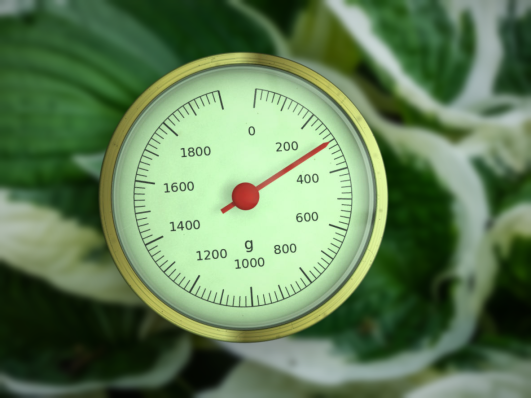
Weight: 300 g
